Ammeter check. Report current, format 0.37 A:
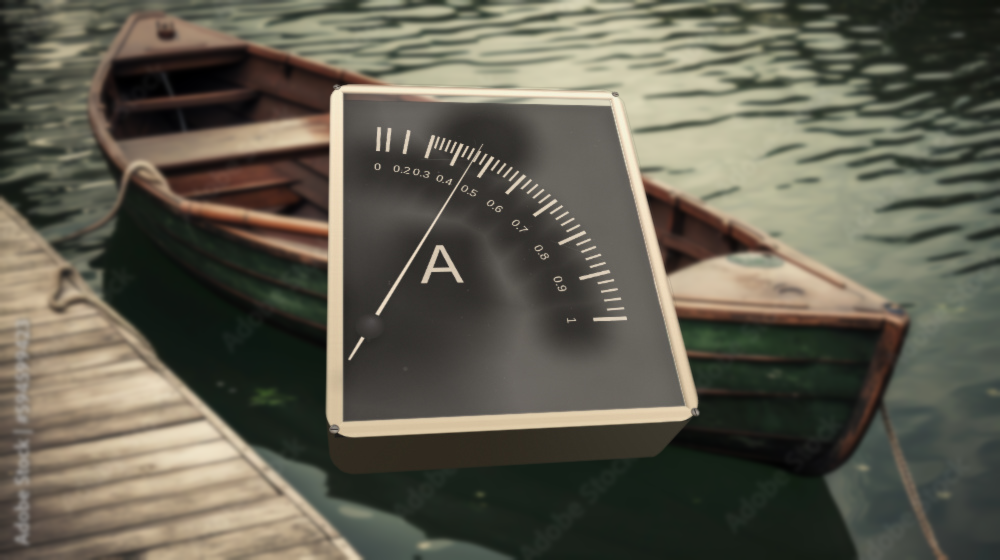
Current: 0.46 A
